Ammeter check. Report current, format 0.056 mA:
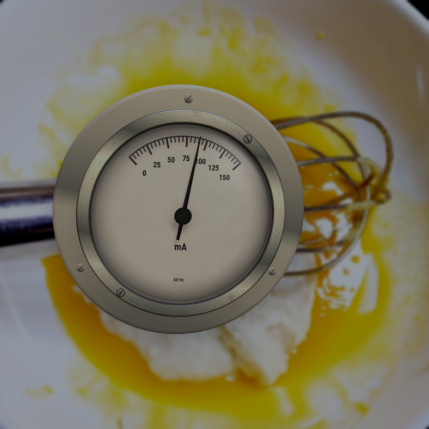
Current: 90 mA
